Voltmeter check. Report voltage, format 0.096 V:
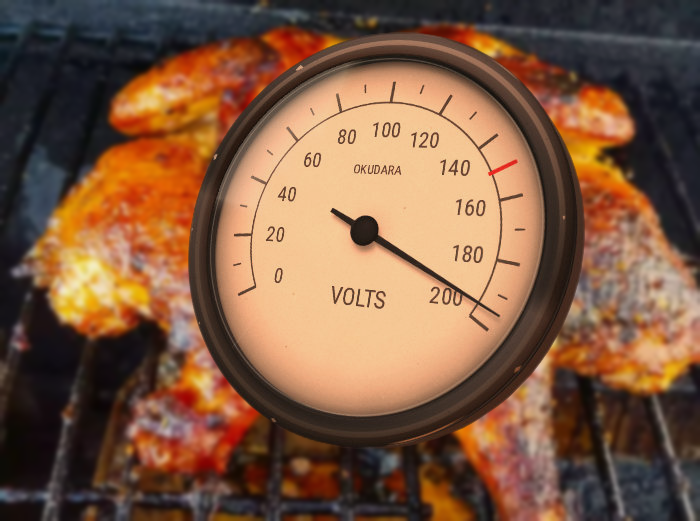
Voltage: 195 V
